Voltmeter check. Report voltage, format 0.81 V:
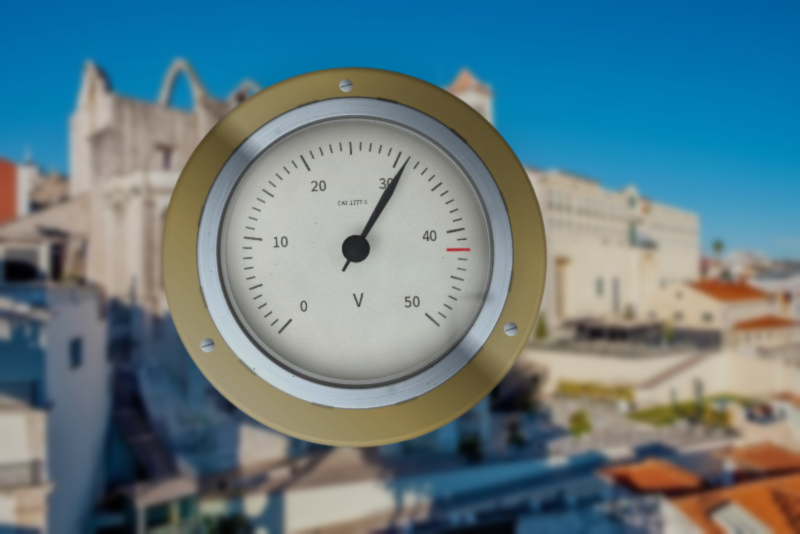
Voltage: 31 V
